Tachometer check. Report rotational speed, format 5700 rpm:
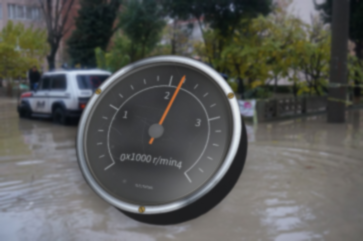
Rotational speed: 2200 rpm
